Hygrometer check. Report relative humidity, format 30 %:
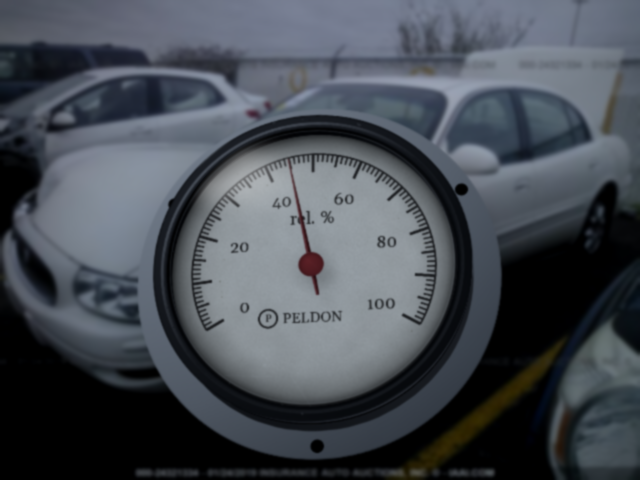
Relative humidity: 45 %
